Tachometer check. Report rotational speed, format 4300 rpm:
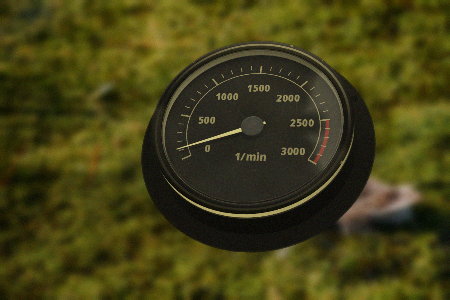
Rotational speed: 100 rpm
